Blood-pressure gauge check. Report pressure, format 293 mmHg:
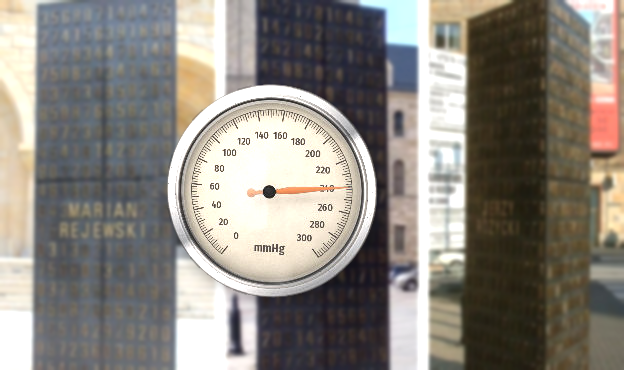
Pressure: 240 mmHg
